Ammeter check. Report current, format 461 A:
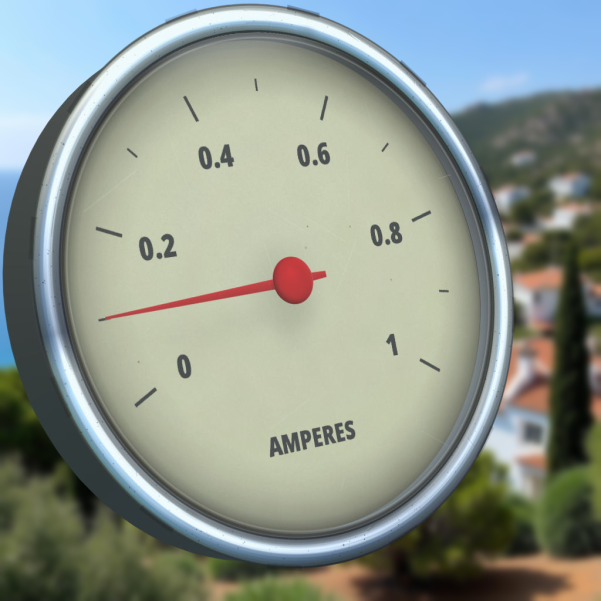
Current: 0.1 A
